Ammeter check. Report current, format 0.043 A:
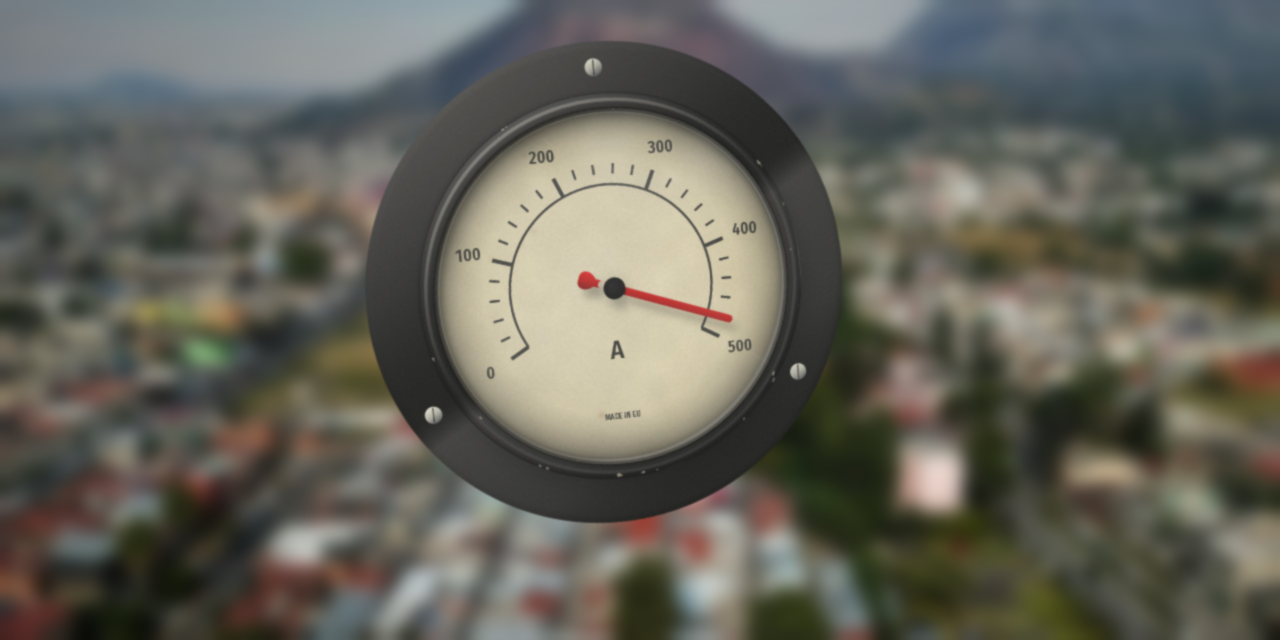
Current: 480 A
